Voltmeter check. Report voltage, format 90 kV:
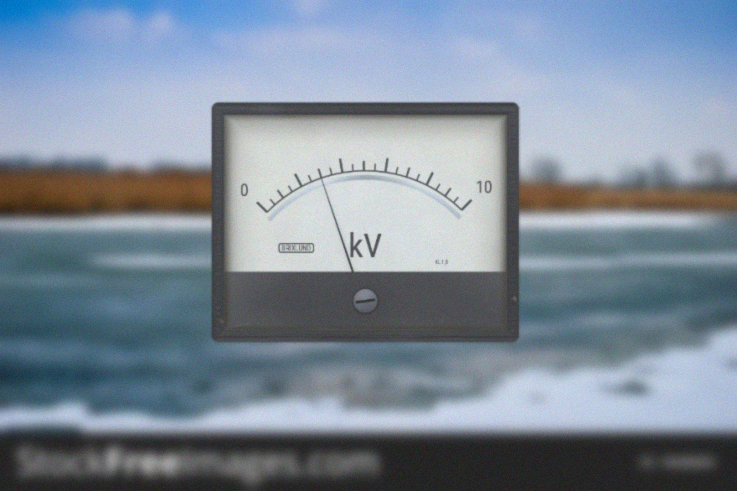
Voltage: 3 kV
